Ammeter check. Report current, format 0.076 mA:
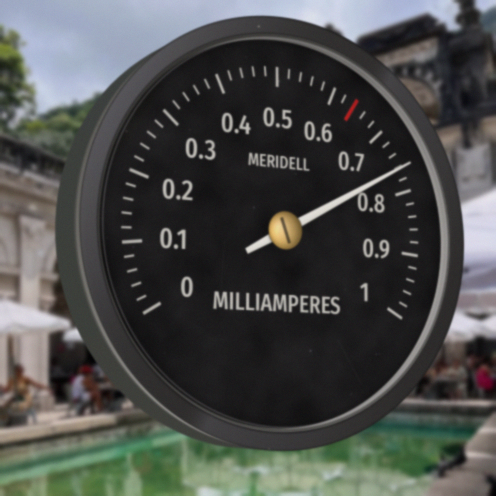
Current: 0.76 mA
